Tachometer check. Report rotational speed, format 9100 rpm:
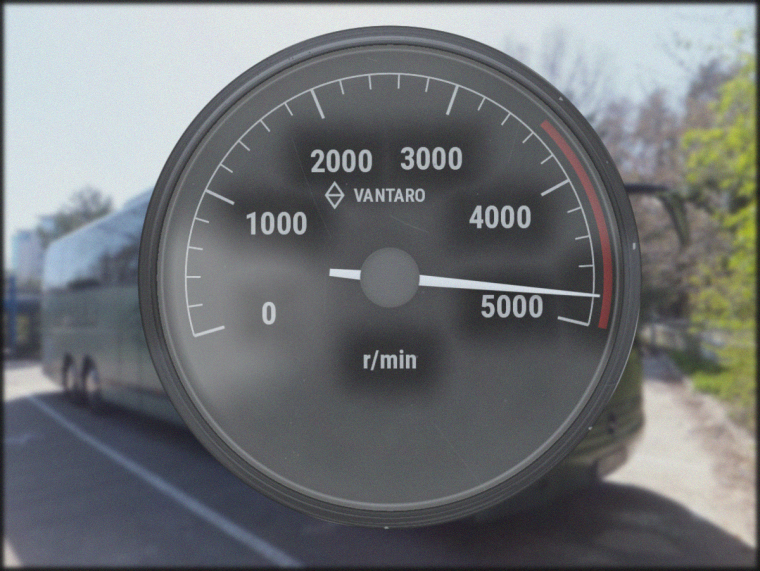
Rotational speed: 4800 rpm
